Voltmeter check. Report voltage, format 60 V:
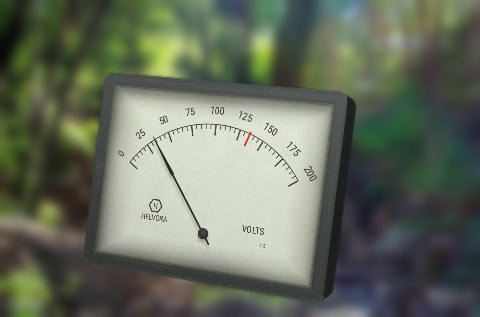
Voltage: 35 V
